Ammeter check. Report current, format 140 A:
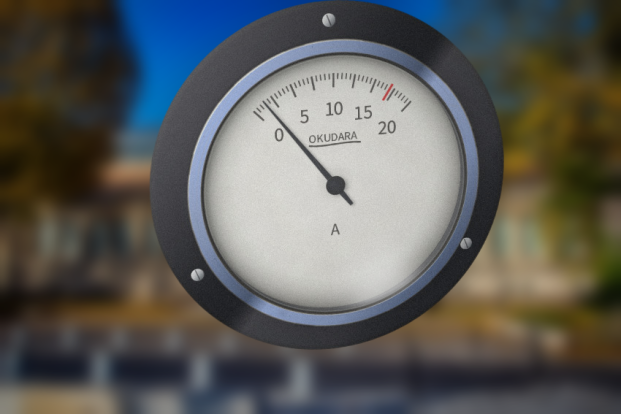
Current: 1.5 A
